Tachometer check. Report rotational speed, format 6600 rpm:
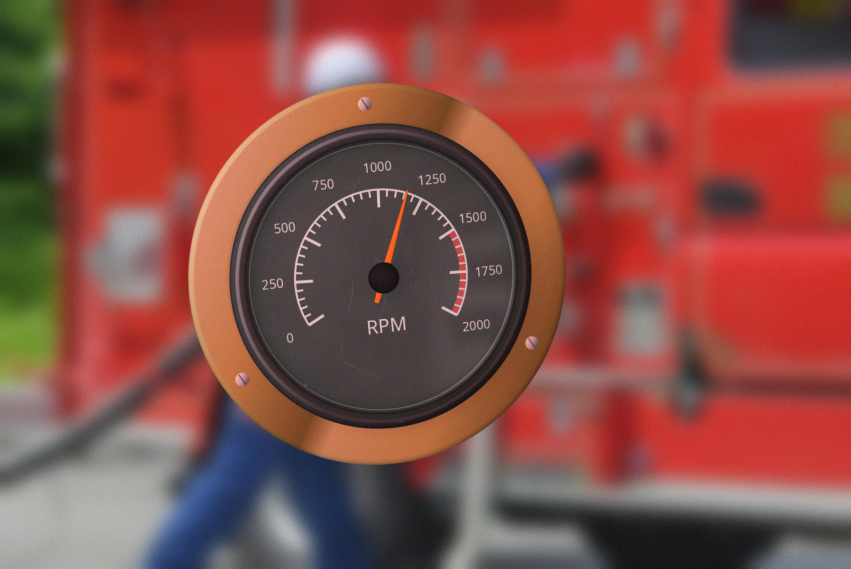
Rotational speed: 1150 rpm
